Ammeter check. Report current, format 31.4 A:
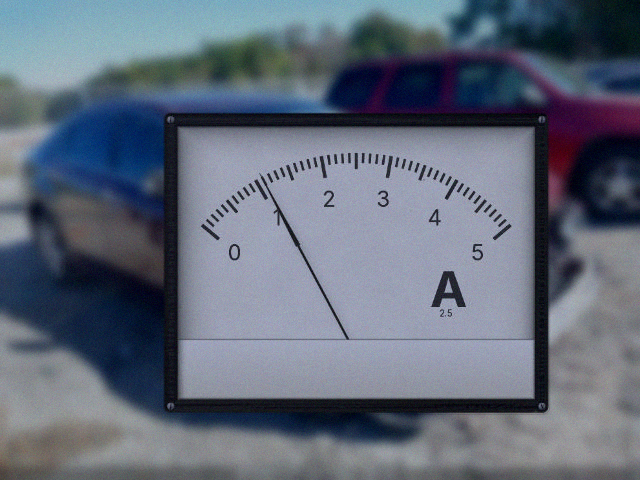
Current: 1.1 A
